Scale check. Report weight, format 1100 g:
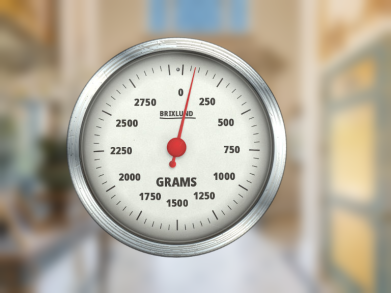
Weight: 75 g
